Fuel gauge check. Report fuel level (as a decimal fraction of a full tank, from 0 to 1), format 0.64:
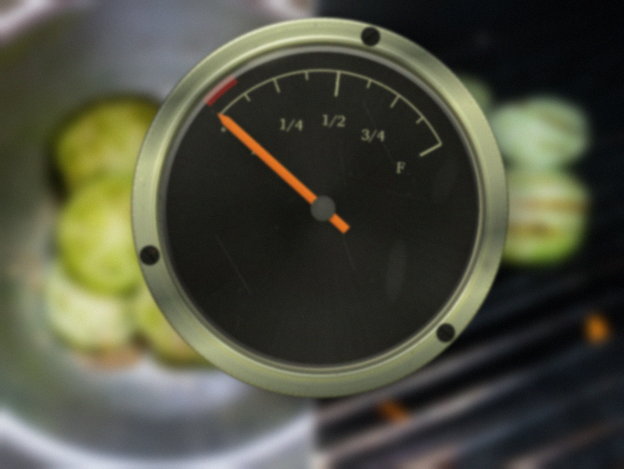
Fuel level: 0
